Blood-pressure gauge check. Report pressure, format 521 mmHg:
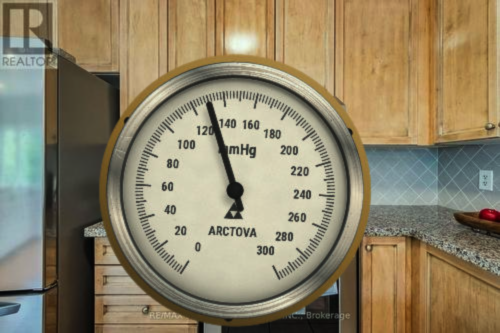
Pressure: 130 mmHg
